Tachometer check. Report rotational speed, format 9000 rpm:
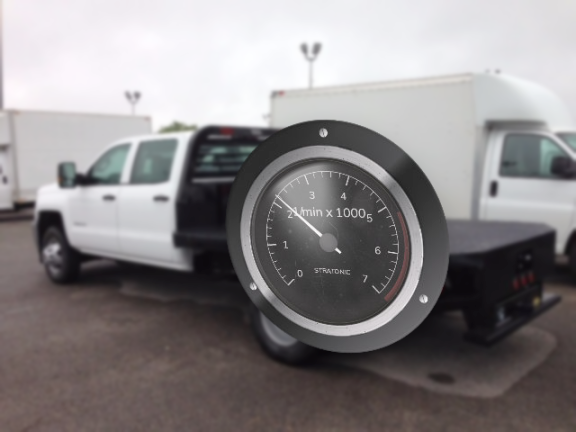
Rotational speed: 2200 rpm
